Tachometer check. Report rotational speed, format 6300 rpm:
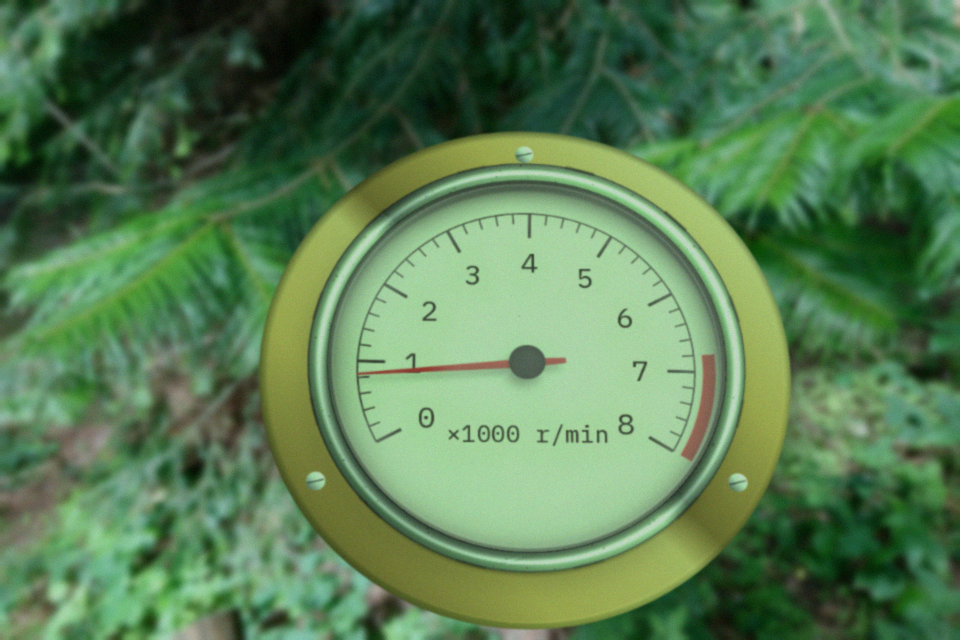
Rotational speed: 800 rpm
